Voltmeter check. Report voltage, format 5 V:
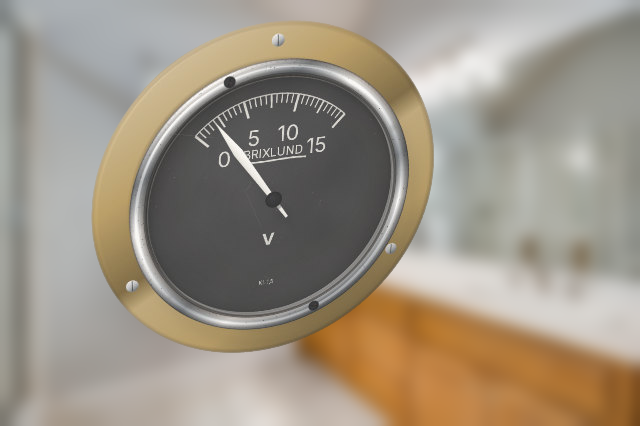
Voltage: 2 V
